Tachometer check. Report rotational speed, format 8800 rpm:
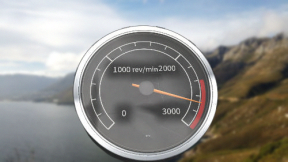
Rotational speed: 2700 rpm
